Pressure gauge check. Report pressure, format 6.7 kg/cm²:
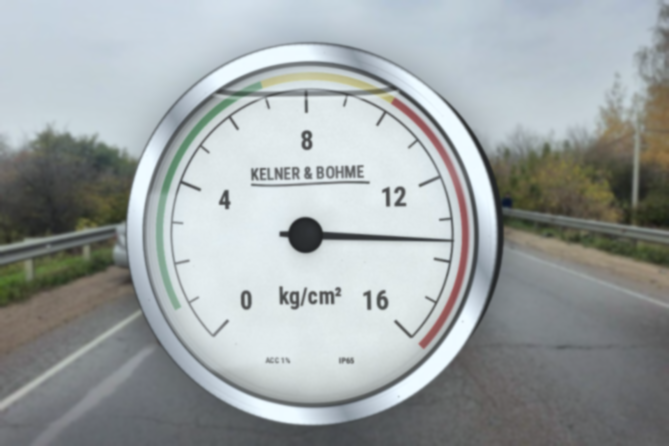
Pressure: 13.5 kg/cm²
